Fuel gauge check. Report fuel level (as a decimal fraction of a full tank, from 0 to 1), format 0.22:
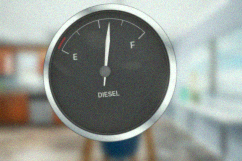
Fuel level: 0.625
